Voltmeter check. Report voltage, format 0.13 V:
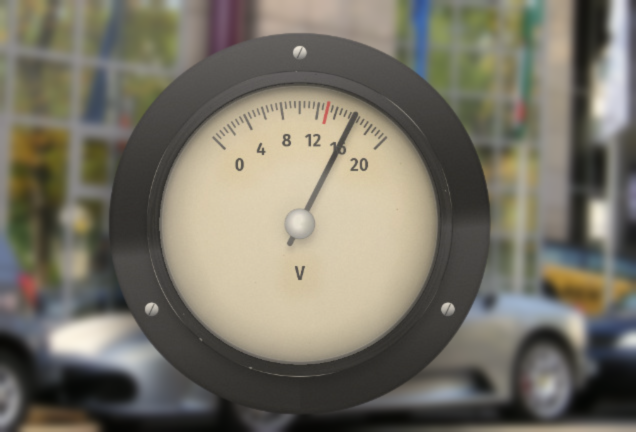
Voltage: 16 V
